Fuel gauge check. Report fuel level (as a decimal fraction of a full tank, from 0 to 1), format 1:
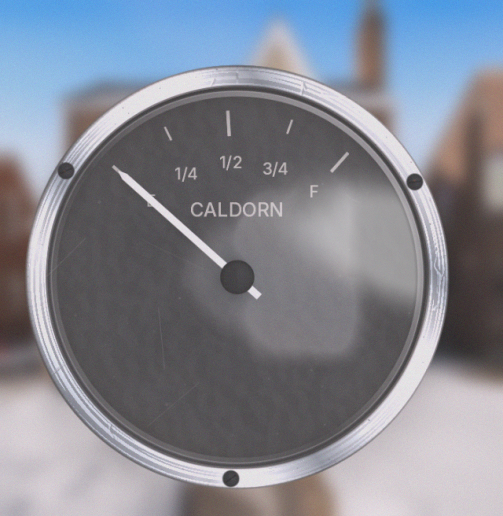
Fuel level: 0
